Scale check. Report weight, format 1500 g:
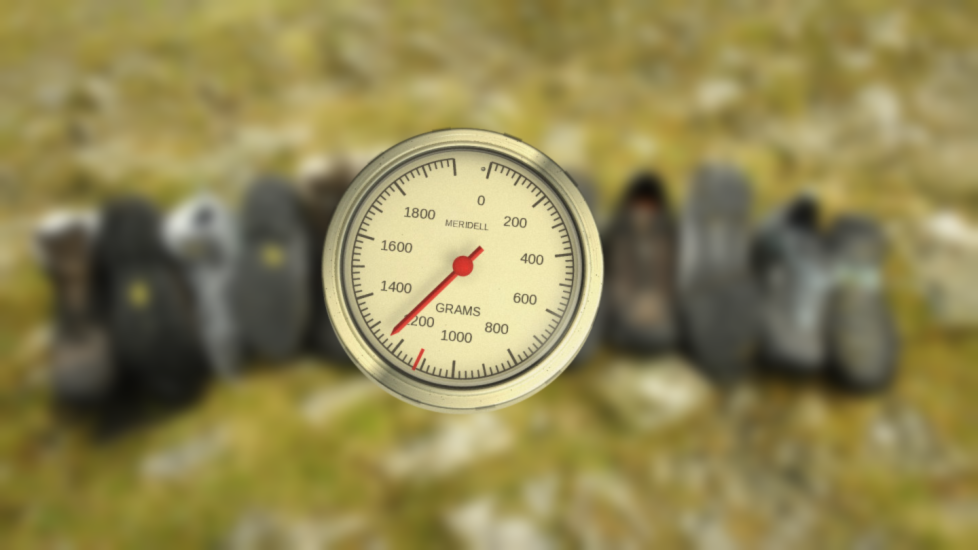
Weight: 1240 g
